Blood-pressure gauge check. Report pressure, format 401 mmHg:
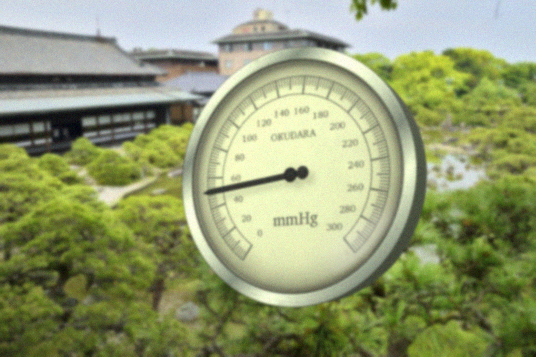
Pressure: 50 mmHg
